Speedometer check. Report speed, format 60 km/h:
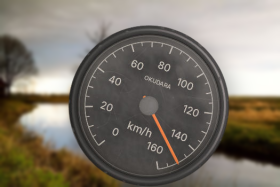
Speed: 150 km/h
